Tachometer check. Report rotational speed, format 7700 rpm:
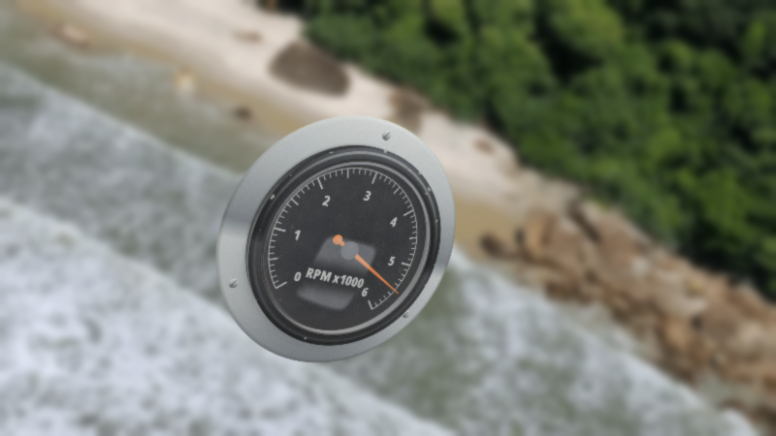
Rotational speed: 5500 rpm
